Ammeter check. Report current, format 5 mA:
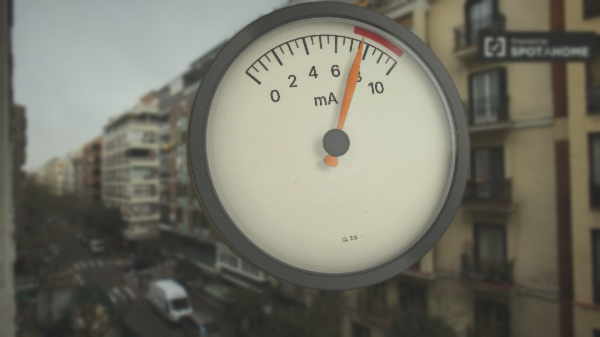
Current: 7.5 mA
